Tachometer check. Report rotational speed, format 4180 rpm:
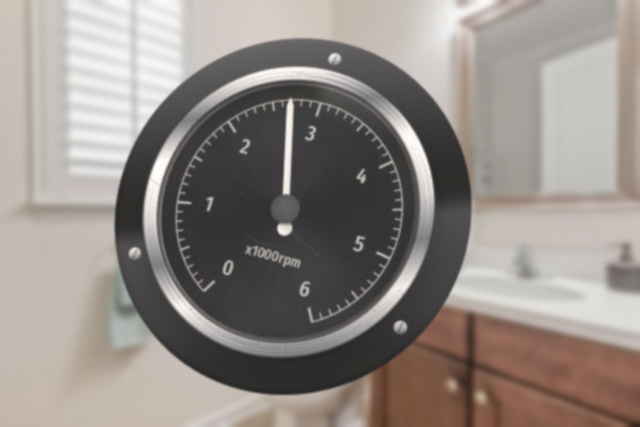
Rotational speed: 2700 rpm
